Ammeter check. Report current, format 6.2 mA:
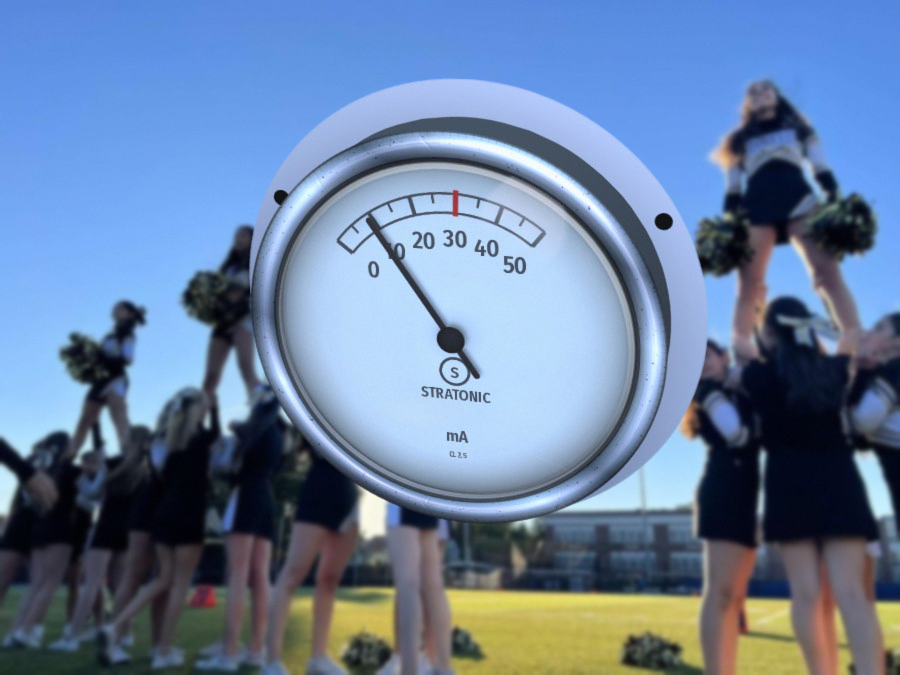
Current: 10 mA
